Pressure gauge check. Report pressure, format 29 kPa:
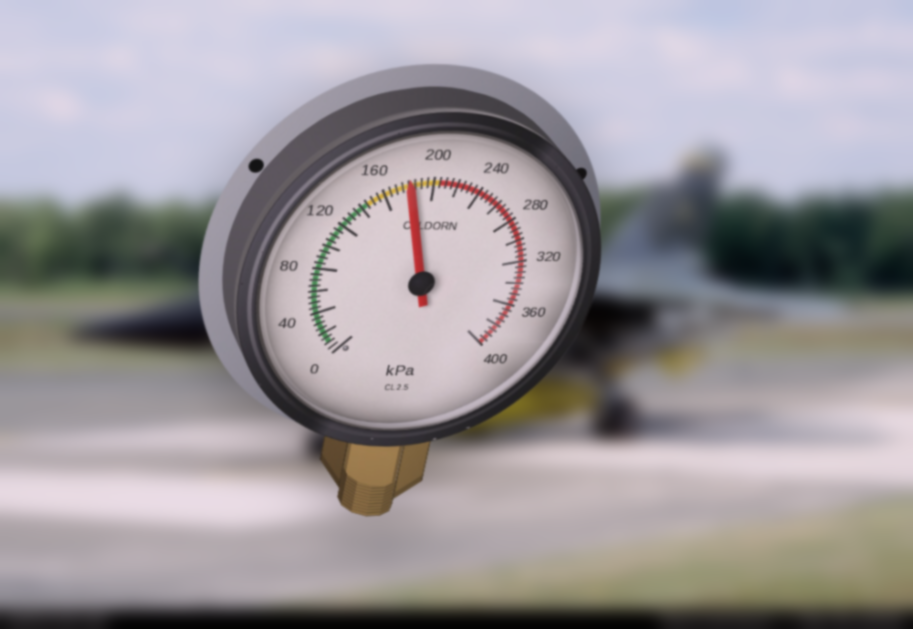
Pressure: 180 kPa
